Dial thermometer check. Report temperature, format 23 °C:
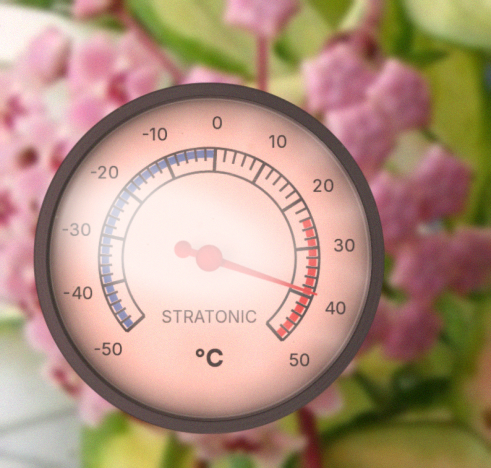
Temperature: 39 °C
